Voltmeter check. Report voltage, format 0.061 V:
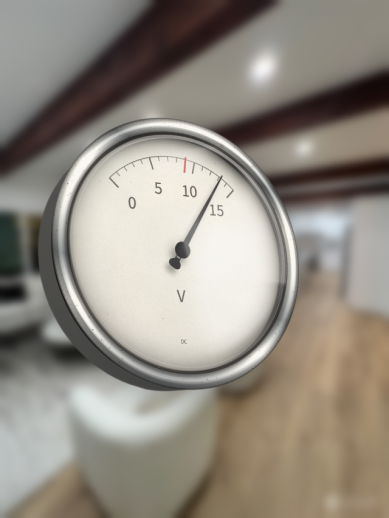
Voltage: 13 V
